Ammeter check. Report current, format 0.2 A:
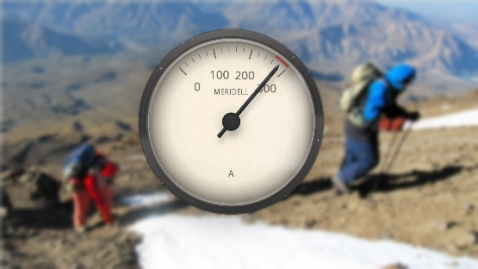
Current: 280 A
